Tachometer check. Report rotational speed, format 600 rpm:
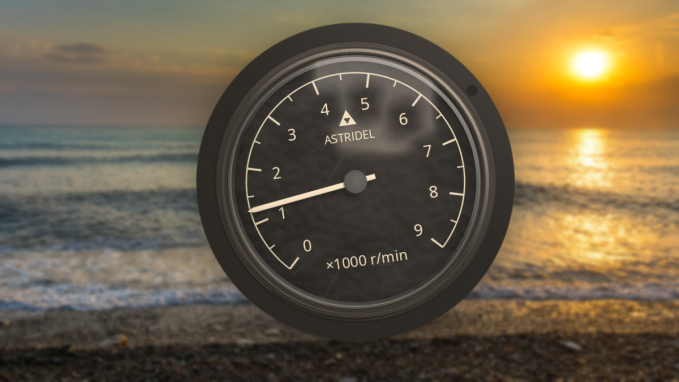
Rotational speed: 1250 rpm
